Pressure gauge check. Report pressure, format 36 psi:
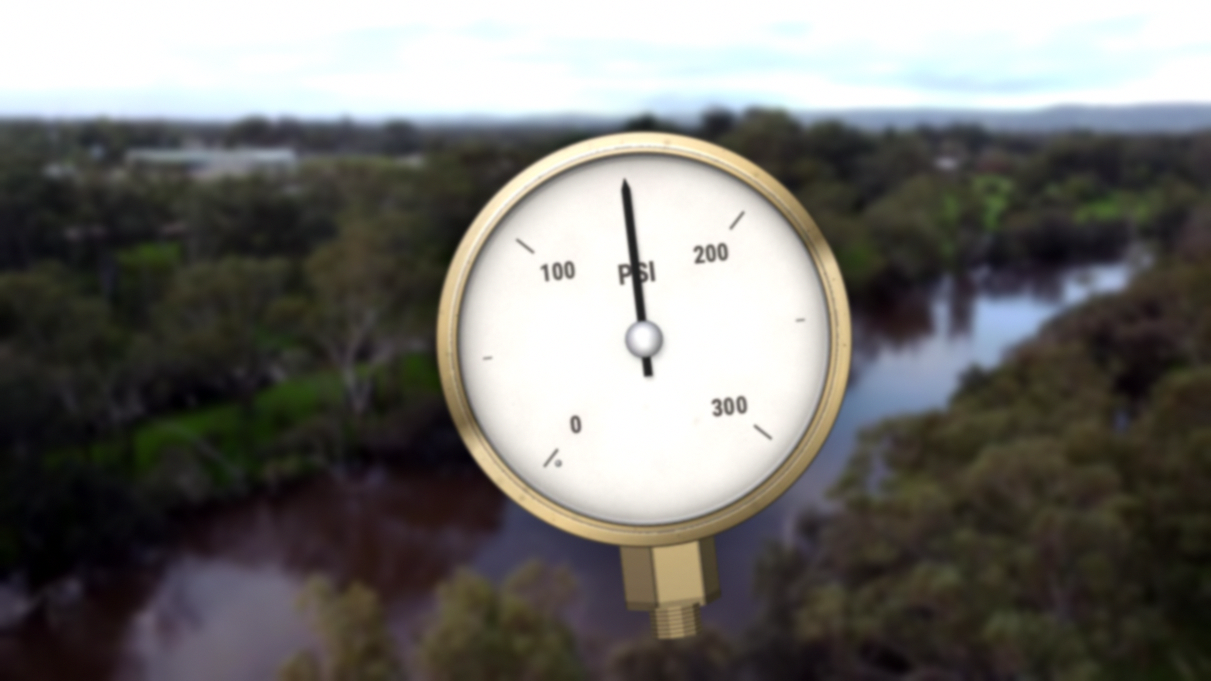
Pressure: 150 psi
